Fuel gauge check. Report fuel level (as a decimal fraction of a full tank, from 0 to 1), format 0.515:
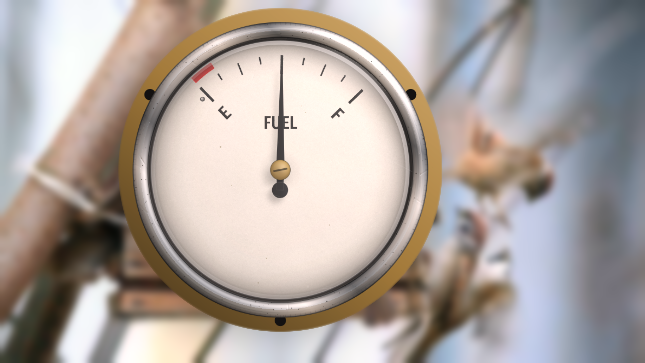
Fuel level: 0.5
